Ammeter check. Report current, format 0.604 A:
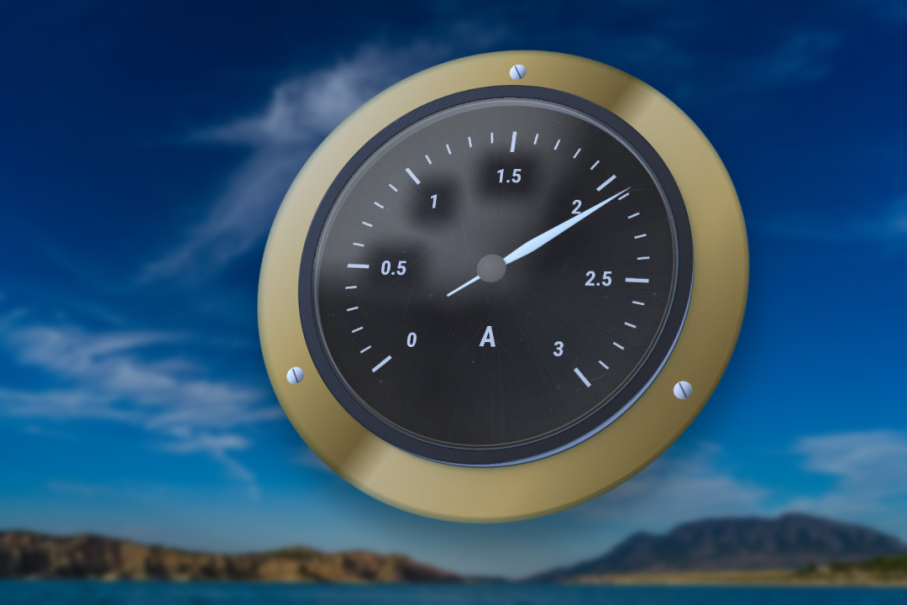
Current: 2.1 A
